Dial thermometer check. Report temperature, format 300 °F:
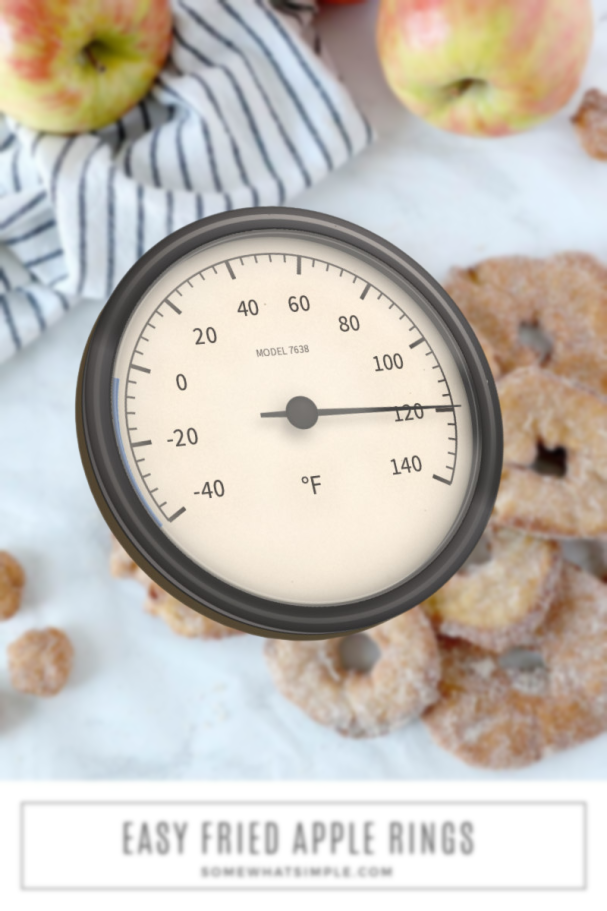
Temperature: 120 °F
